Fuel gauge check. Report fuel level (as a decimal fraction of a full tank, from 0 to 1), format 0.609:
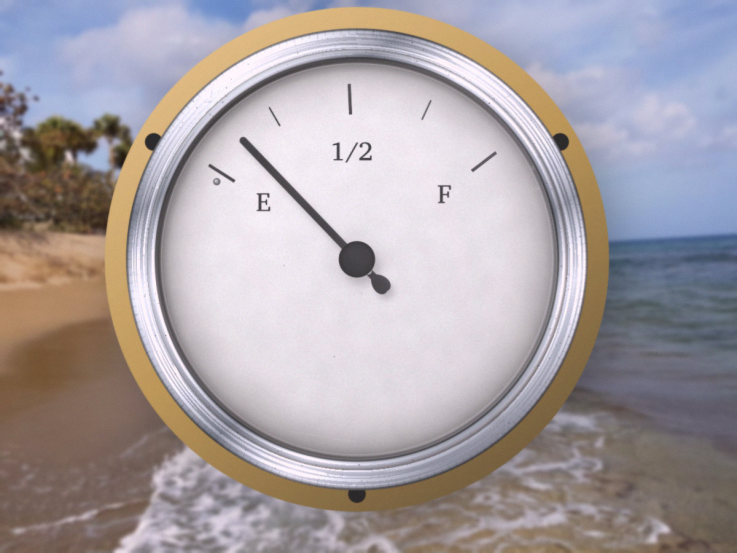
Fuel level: 0.125
